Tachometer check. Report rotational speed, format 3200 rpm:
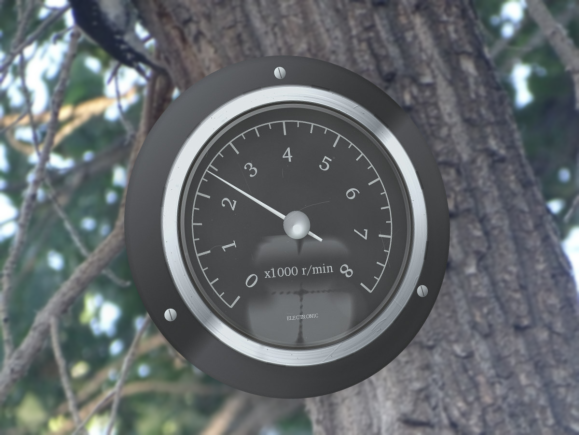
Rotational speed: 2375 rpm
